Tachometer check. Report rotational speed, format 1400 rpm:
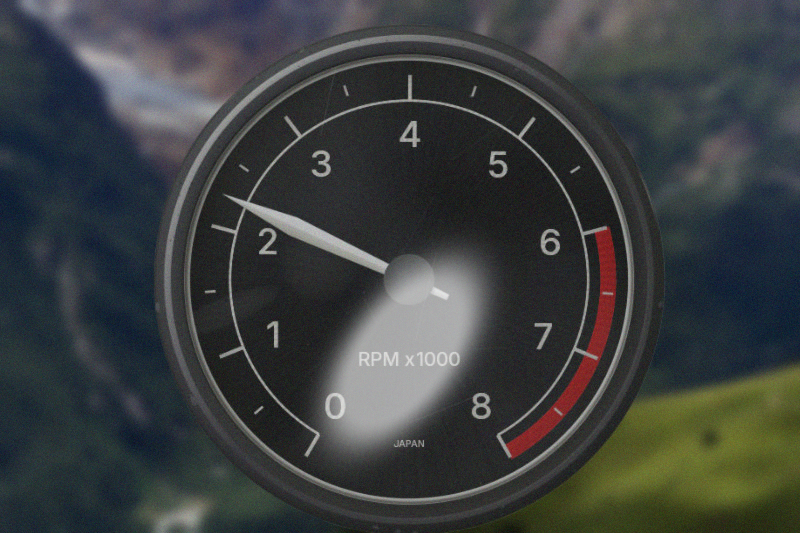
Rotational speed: 2250 rpm
